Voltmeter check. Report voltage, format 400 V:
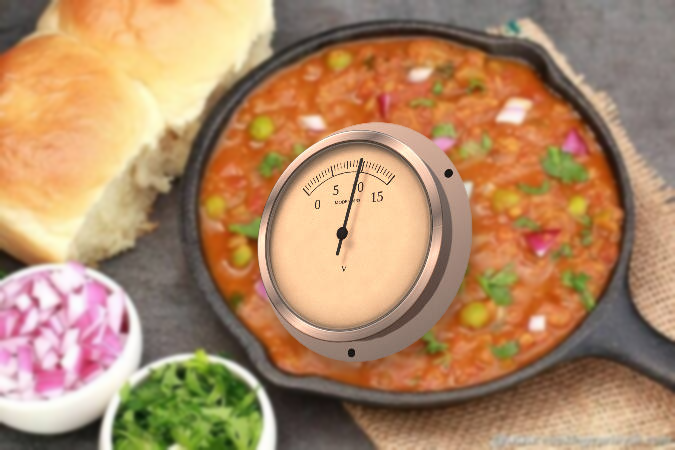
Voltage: 10 V
